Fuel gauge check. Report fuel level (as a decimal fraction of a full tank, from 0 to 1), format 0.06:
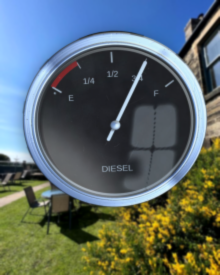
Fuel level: 0.75
